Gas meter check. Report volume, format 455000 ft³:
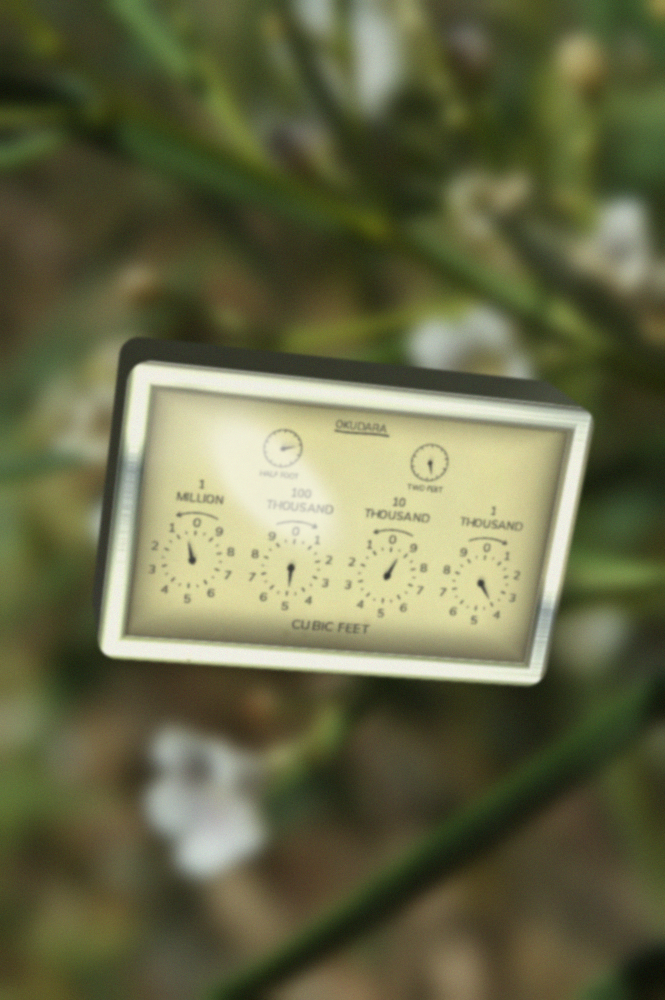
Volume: 49400 ft³
